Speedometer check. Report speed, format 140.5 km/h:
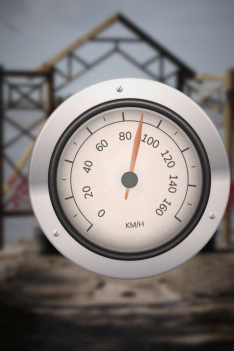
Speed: 90 km/h
